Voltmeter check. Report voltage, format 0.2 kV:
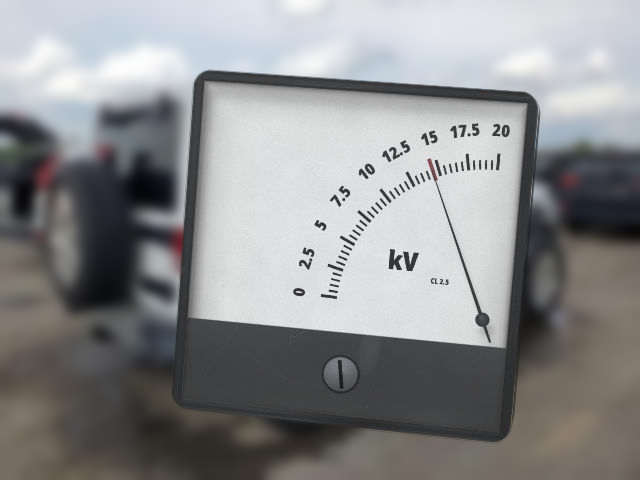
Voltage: 14.5 kV
